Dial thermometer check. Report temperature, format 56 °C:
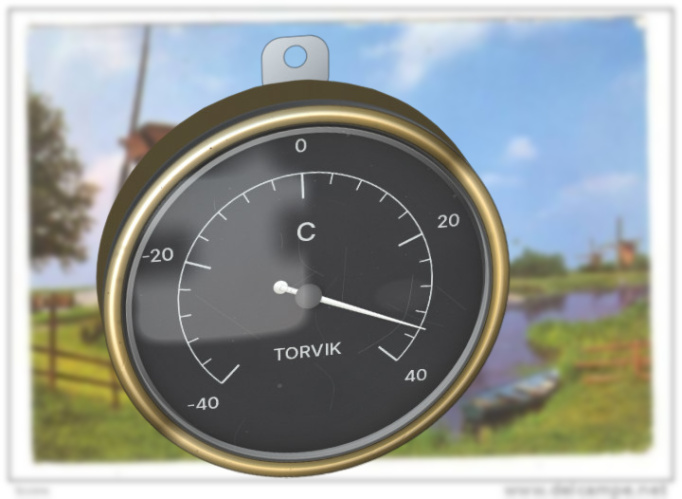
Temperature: 34 °C
